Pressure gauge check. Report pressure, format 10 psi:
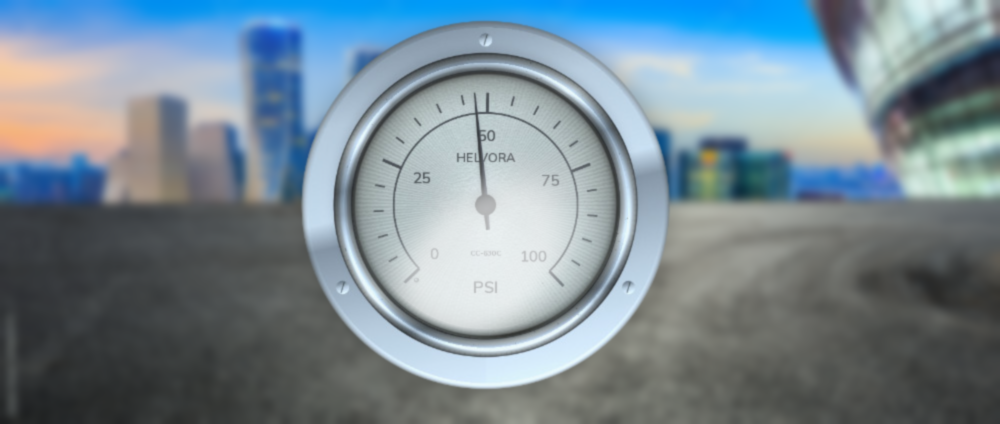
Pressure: 47.5 psi
